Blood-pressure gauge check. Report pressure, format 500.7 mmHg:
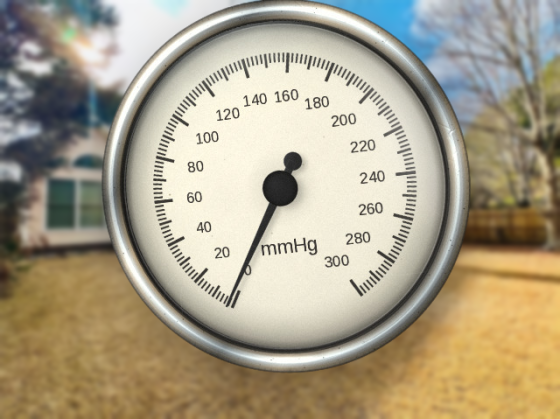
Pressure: 2 mmHg
